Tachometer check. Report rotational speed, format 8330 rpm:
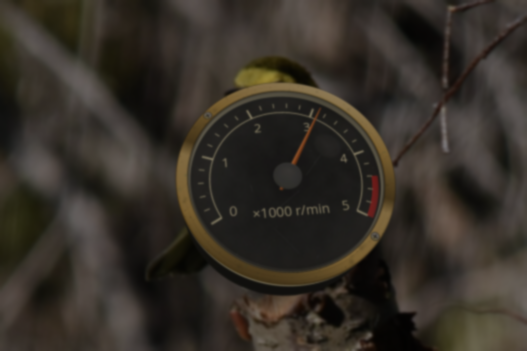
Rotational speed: 3100 rpm
